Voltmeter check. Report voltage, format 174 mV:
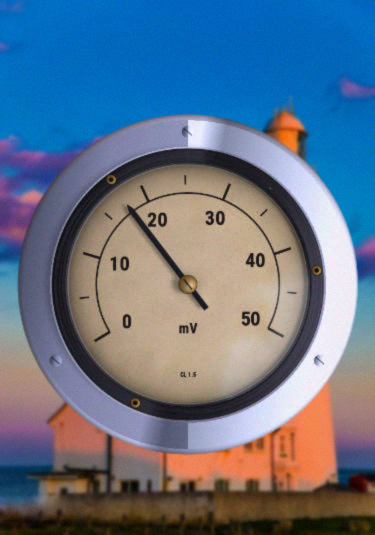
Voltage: 17.5 mV
